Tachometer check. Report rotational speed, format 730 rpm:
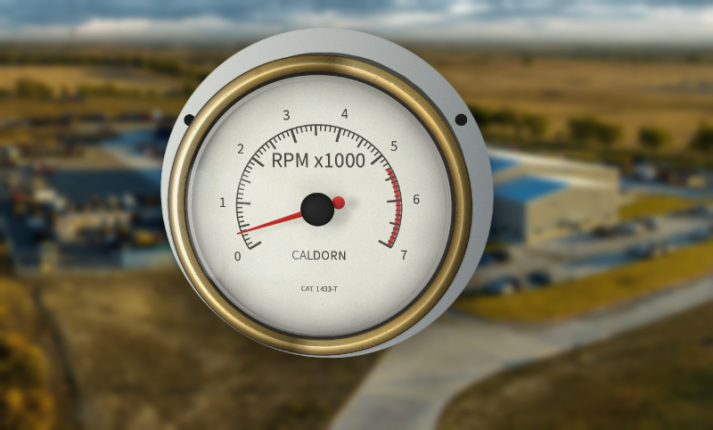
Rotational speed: 400 rpm
